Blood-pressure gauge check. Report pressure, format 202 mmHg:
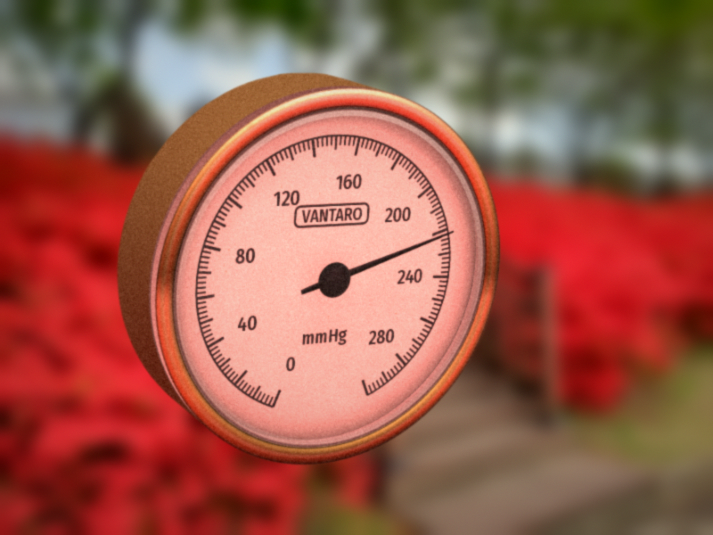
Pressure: 220 mmHg
